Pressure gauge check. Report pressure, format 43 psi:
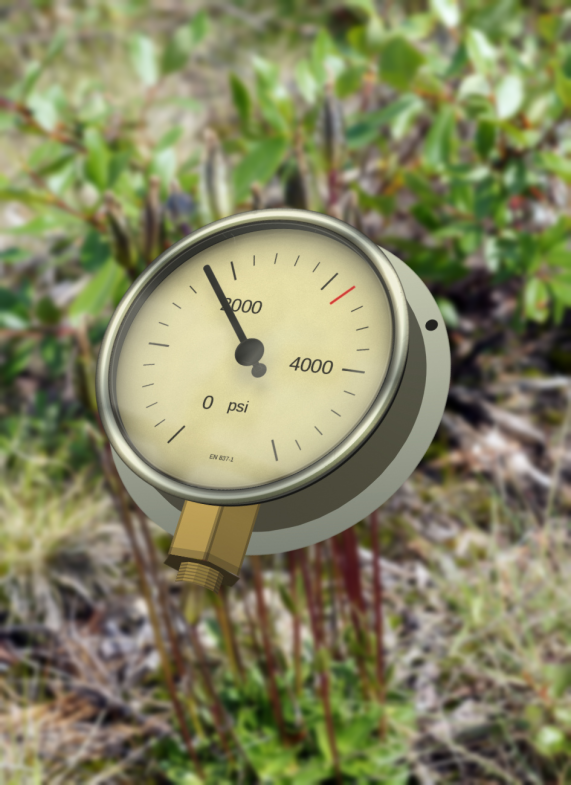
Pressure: 1800 psi
